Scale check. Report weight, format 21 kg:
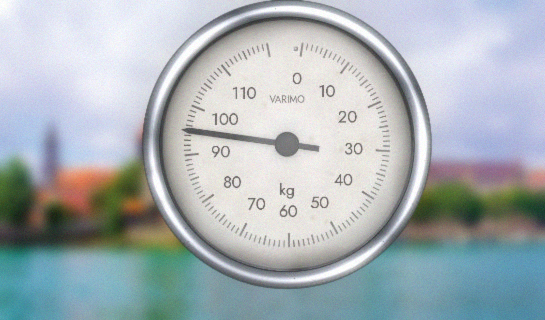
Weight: 95 kg
